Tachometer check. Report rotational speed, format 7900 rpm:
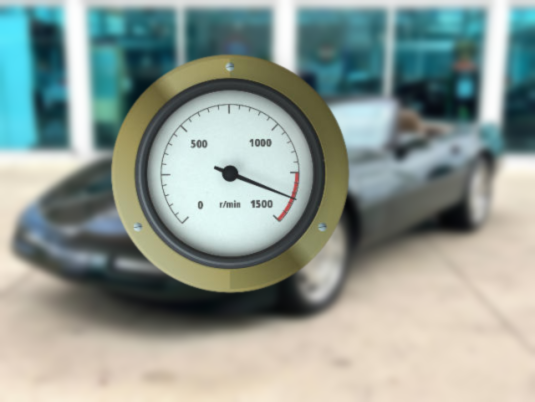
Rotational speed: 1375 rpm
